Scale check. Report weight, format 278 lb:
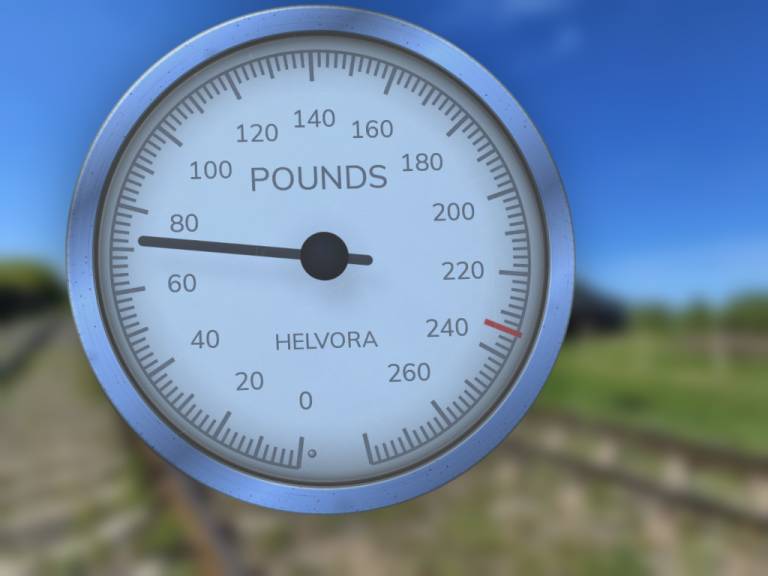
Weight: 72 lb
